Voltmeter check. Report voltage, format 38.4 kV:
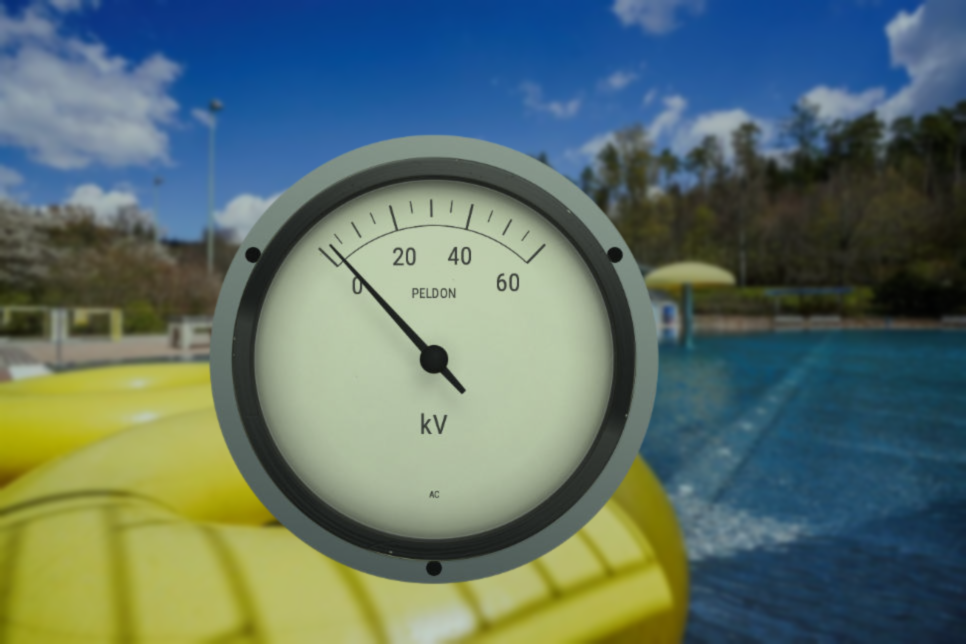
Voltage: 2.5 kV
